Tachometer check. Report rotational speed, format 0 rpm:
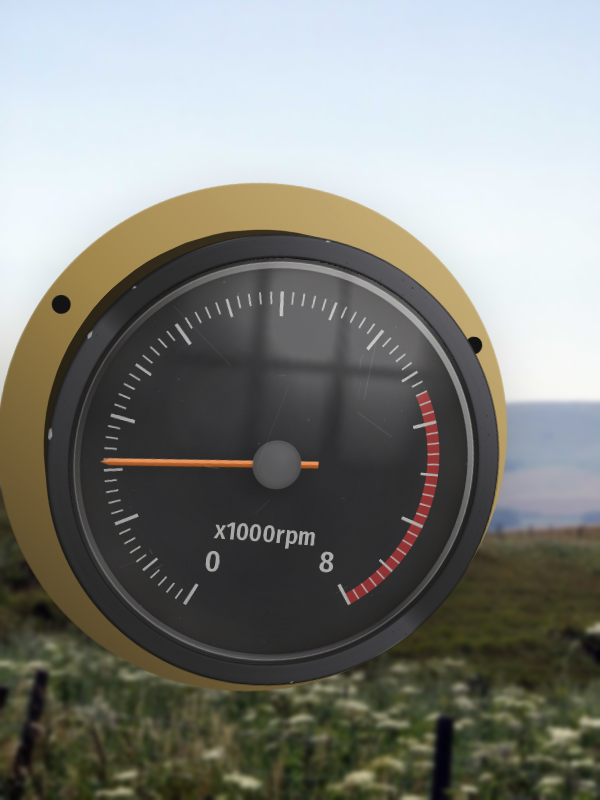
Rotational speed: 1600 rpm
